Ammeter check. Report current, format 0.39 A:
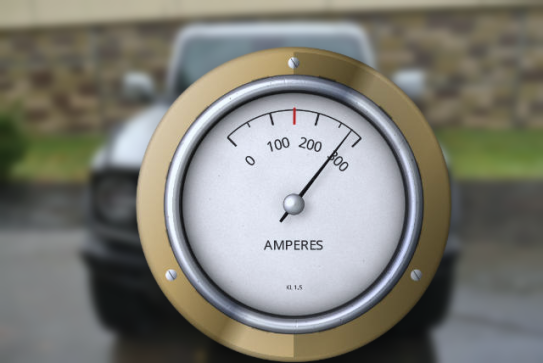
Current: 275 A
